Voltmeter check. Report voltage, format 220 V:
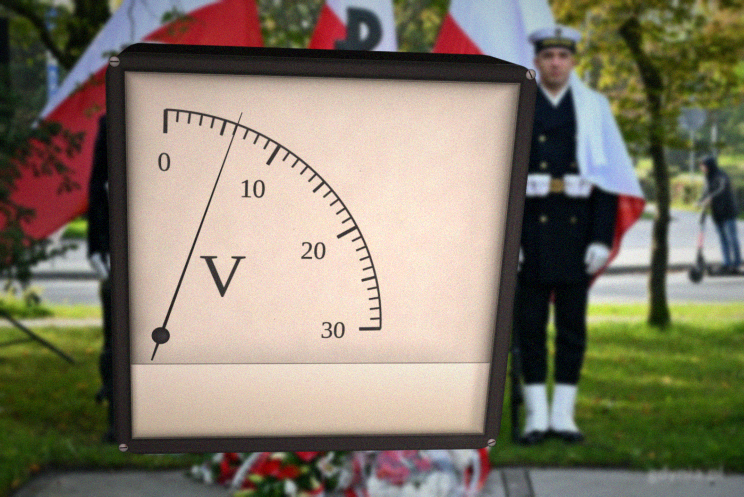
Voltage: 6 V
